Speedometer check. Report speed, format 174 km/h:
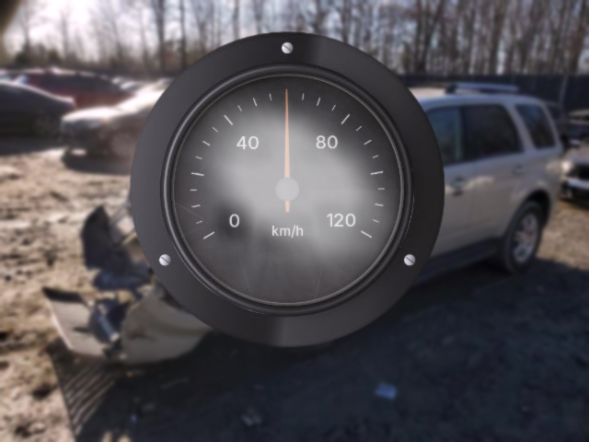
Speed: 60 km/h
